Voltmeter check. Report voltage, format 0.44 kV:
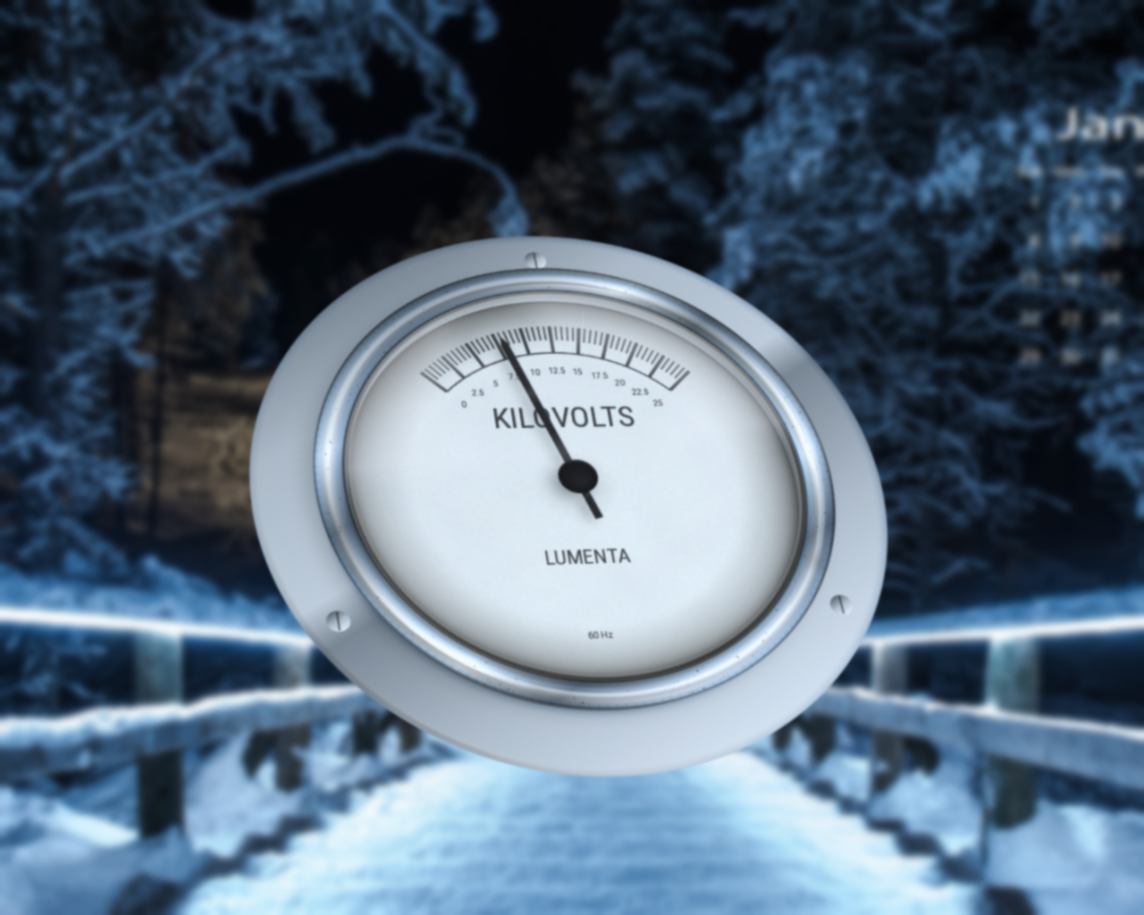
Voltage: 7.5 kV
